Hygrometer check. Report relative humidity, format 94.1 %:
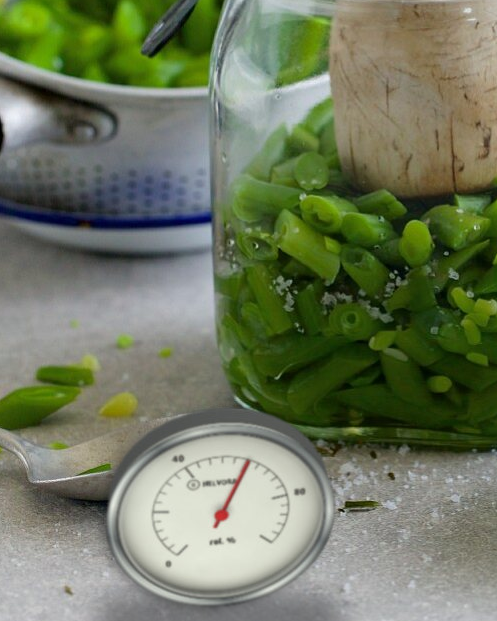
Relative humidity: 60 %
